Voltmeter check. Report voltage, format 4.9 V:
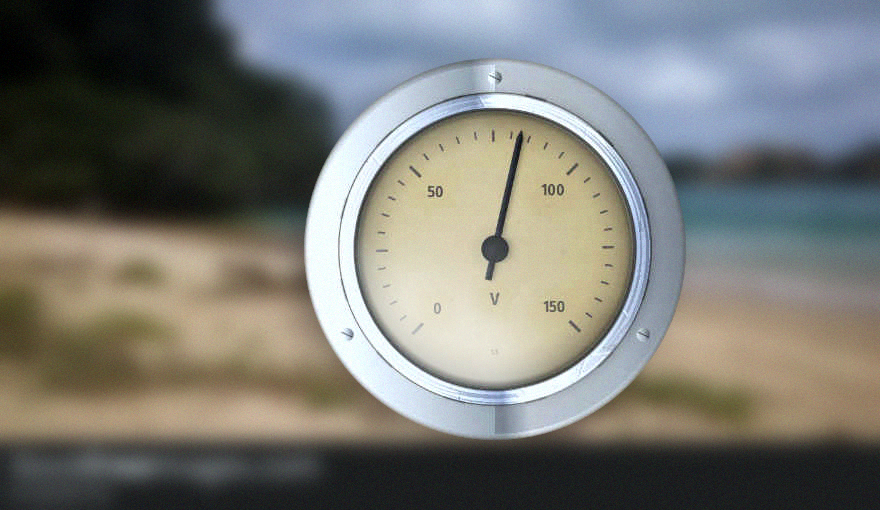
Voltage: 82.5 V
